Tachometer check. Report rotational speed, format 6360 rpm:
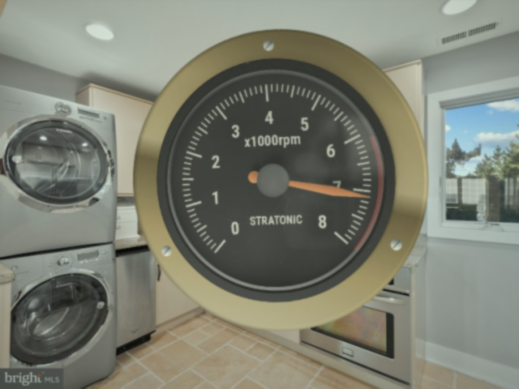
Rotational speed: 7100 rpm
